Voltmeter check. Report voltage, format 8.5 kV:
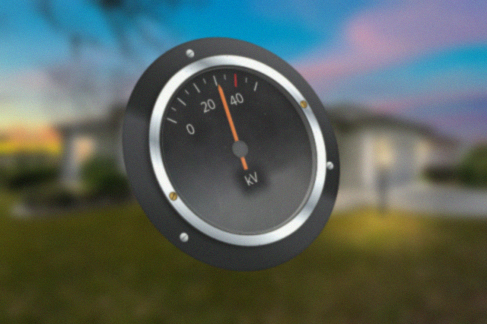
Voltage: 30 kV
